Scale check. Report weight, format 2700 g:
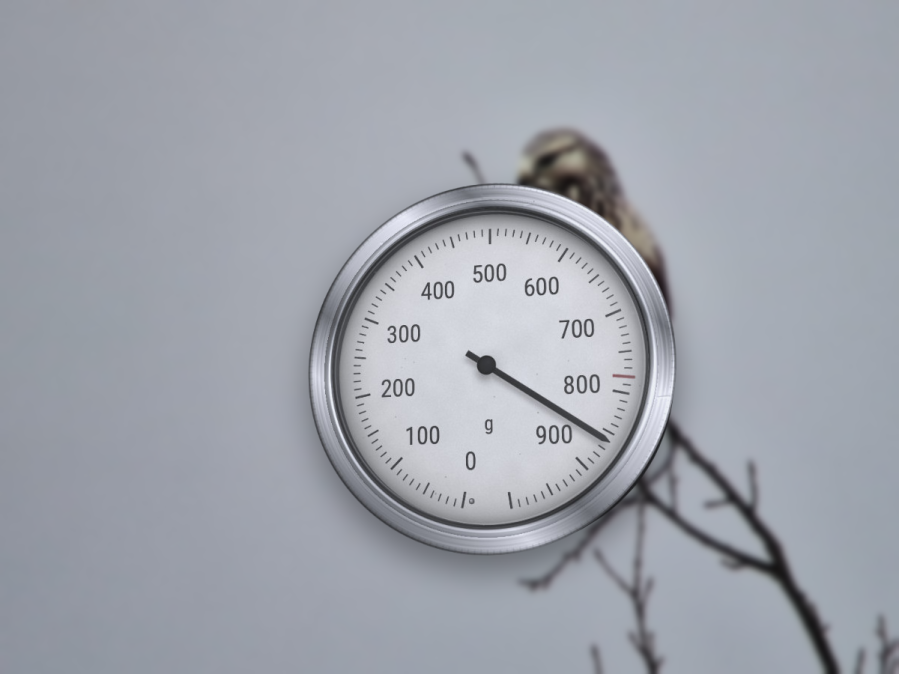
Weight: 860 g
